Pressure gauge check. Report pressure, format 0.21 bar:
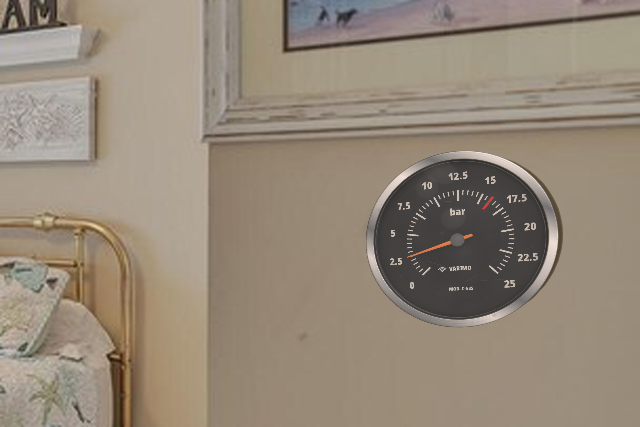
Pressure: 2.5 bar
